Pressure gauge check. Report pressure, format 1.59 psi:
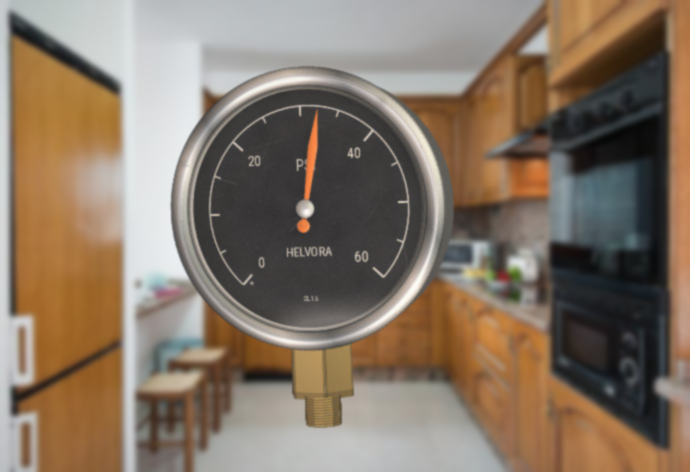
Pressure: 32.5 psi
